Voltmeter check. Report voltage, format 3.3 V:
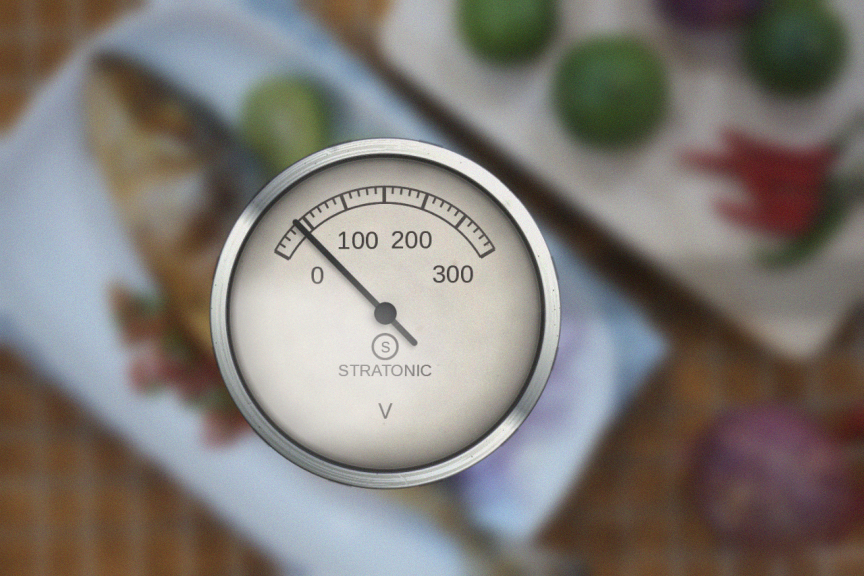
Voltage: 40 V
